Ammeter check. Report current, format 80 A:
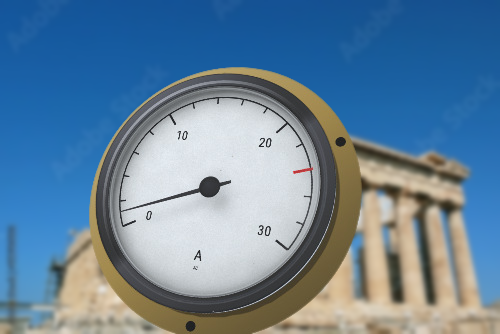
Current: 1 A
